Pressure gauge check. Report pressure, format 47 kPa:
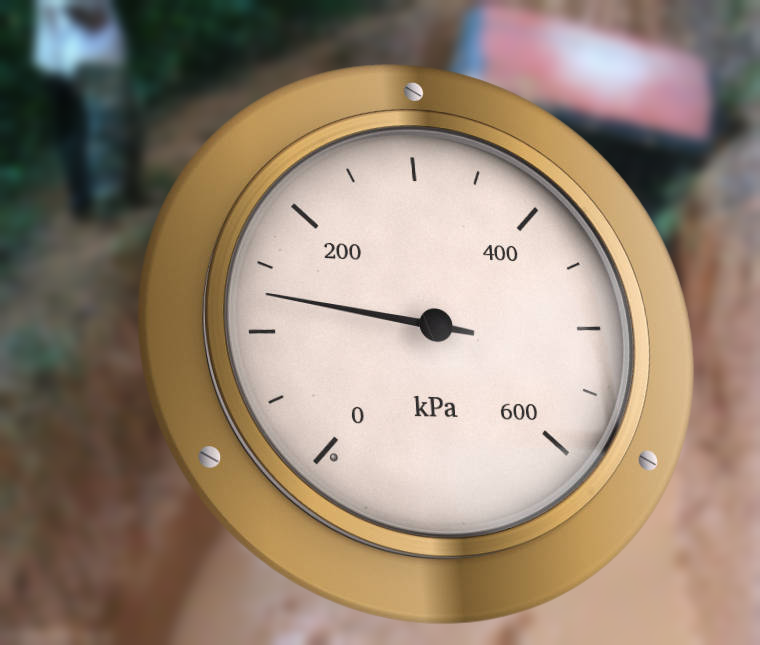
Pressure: 125 kPa
